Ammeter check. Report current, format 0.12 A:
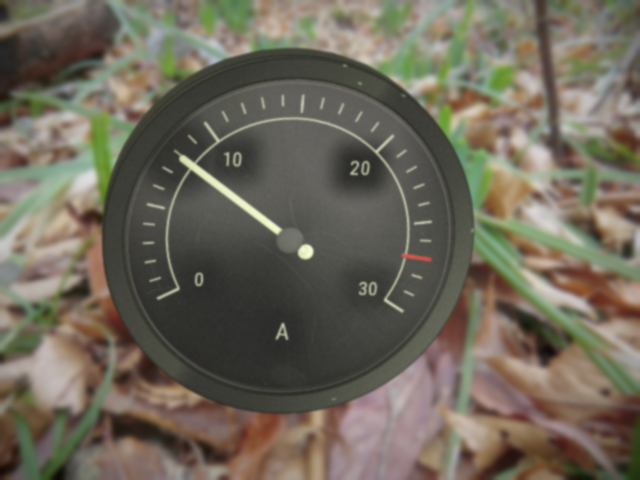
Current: 8 A
